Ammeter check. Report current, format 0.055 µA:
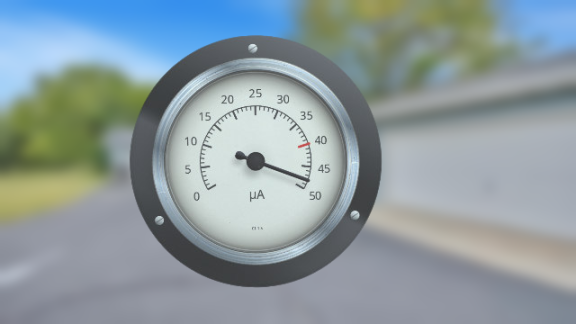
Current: 48 µA
